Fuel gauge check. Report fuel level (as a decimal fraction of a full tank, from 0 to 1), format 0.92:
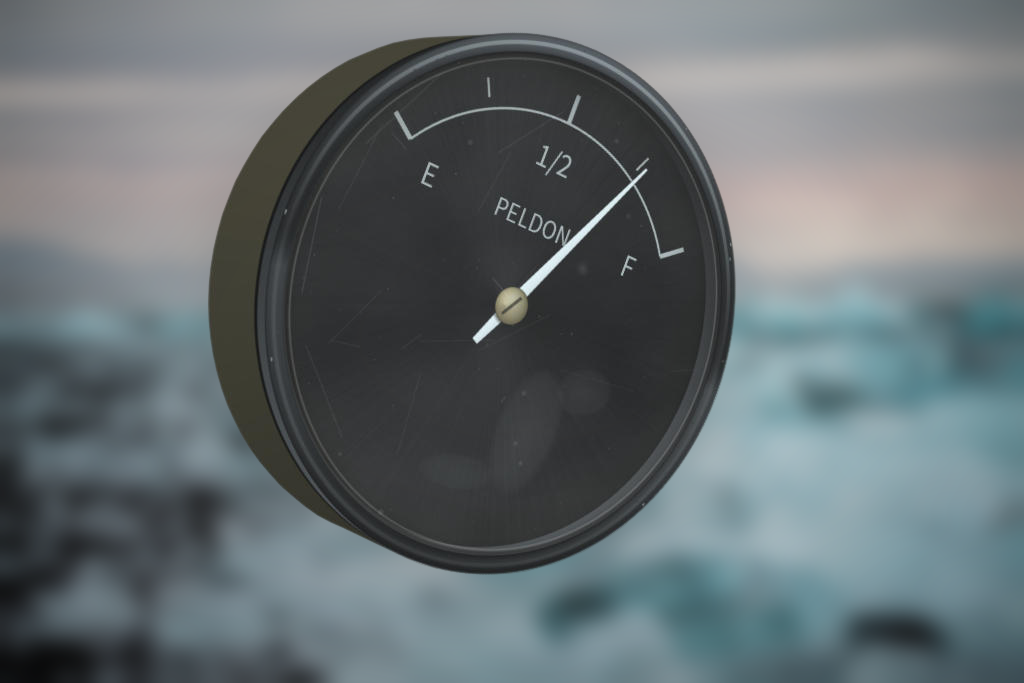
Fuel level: 0.75
